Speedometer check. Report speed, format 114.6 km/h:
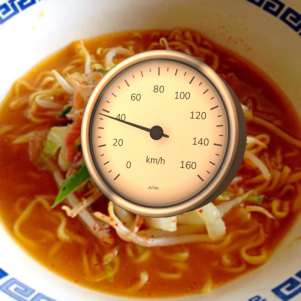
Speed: 37.5 km/h
